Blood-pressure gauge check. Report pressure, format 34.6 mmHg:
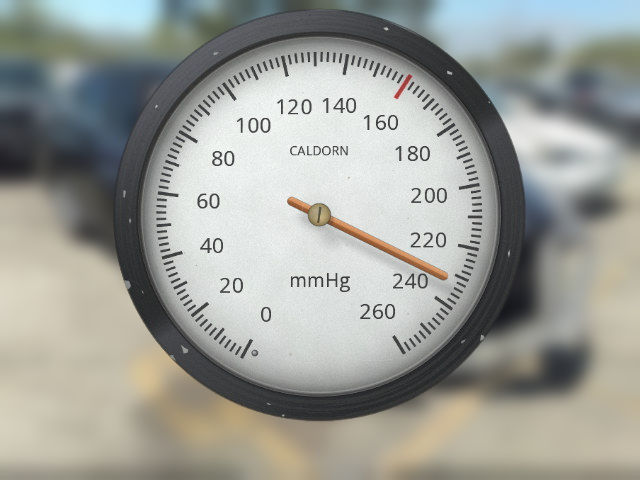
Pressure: 232 mmHg
